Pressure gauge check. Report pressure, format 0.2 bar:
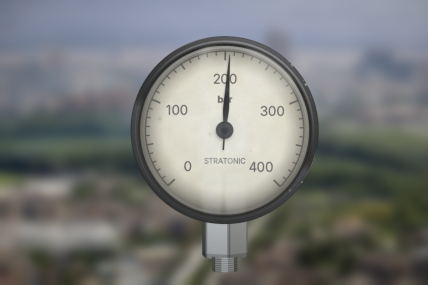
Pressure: 205 bar
